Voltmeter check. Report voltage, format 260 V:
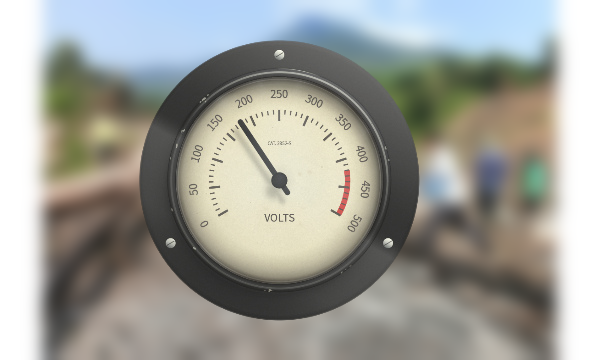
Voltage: 180 V
